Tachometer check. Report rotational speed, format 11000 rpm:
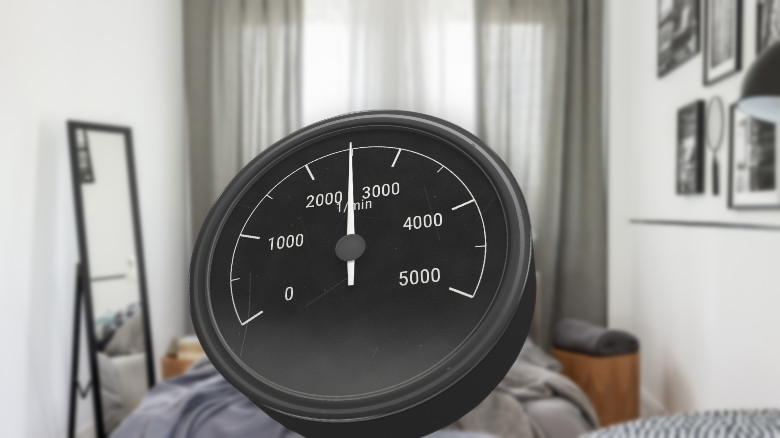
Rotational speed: 2500 rpm
